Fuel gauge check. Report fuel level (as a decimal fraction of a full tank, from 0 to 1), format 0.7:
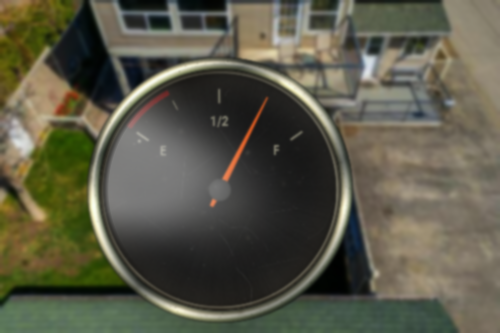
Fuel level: 0.75
